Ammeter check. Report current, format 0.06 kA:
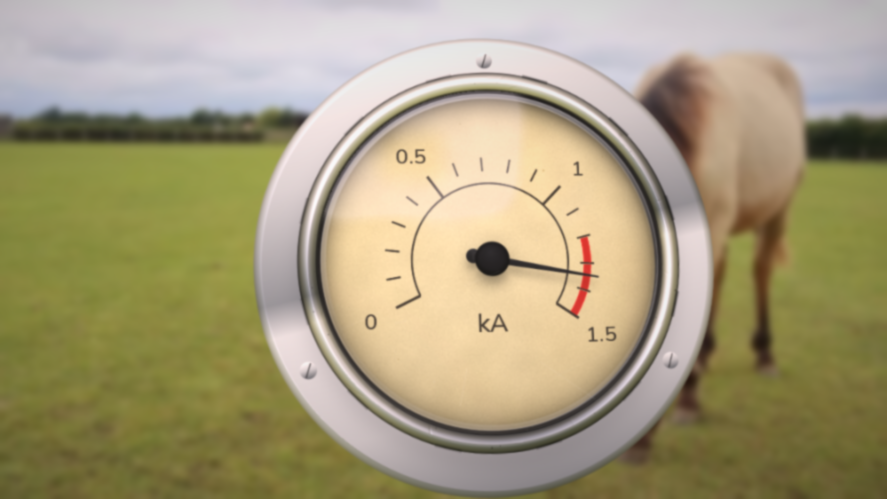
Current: 1.35 kA
